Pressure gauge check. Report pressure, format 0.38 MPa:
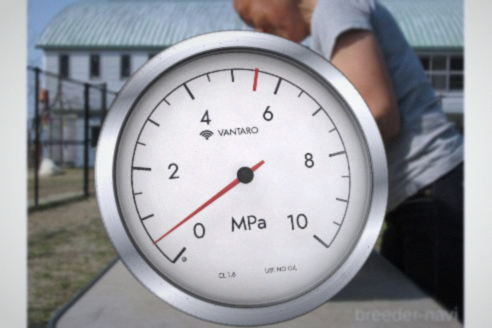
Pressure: 0.5 MPa
